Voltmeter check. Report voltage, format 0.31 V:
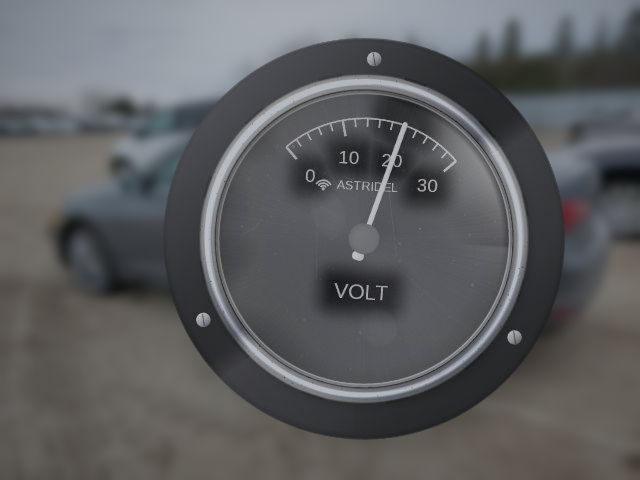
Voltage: 20 V
